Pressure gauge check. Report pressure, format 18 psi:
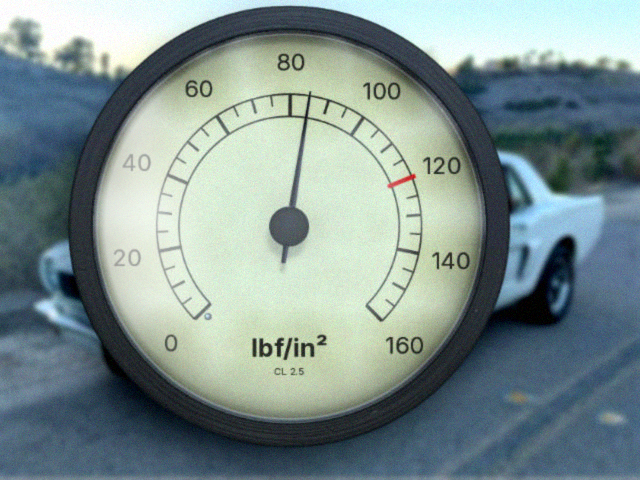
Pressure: 85 psi
